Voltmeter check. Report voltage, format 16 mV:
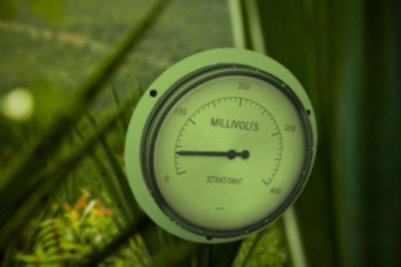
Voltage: 40 mV
